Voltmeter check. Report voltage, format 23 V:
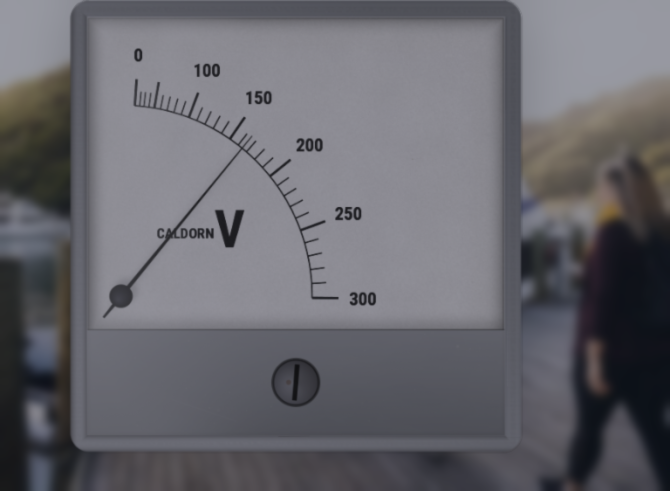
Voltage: 165 V
